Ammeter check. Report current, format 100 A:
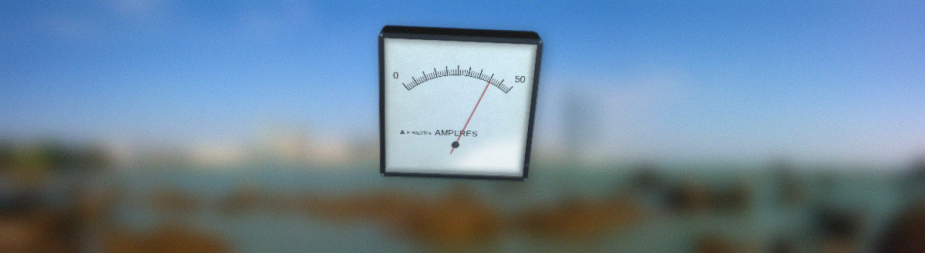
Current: 40 A
